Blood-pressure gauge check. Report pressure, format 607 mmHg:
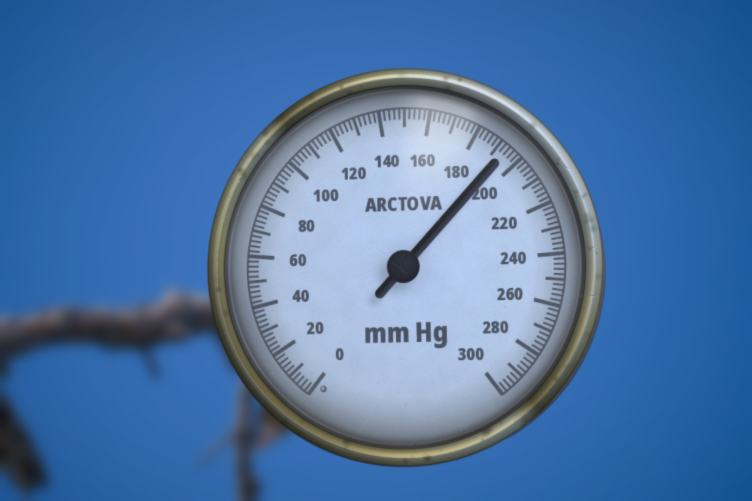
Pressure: 194 mmHg
